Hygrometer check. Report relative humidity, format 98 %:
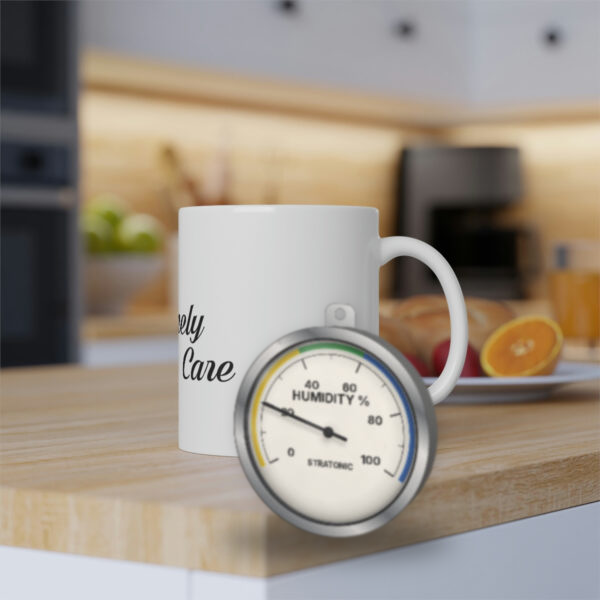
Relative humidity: 20 %
